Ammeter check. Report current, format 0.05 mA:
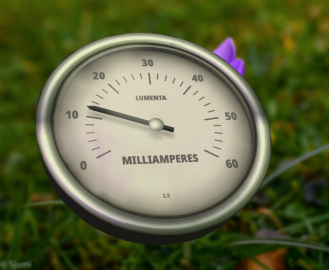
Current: 12 mA
